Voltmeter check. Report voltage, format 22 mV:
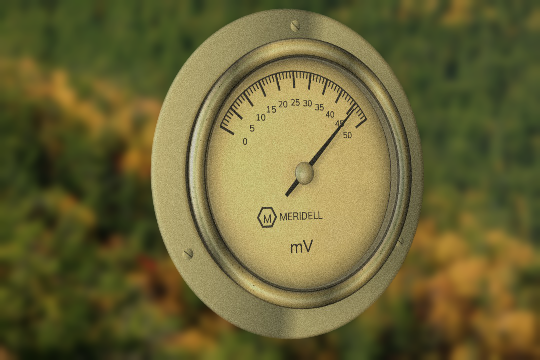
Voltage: 45 mV
